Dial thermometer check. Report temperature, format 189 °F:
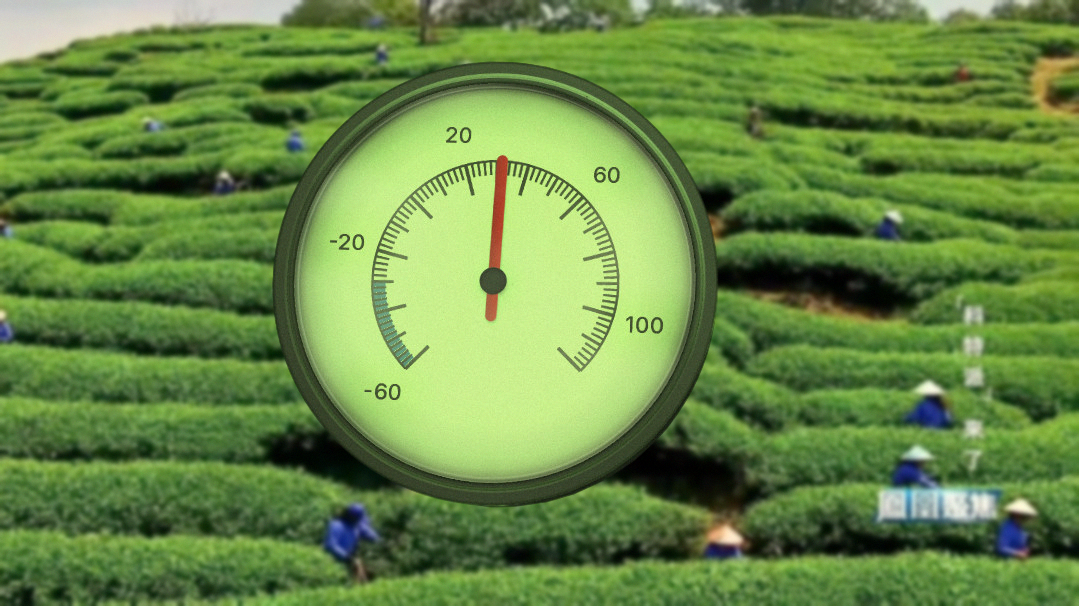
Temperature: 32 °F
